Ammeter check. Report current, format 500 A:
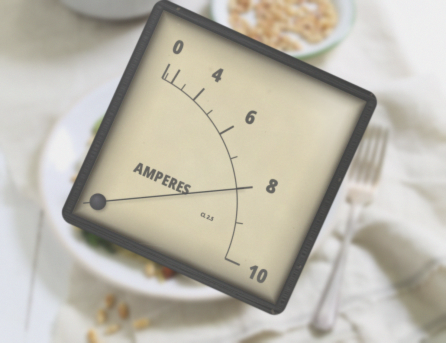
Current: 8 A
